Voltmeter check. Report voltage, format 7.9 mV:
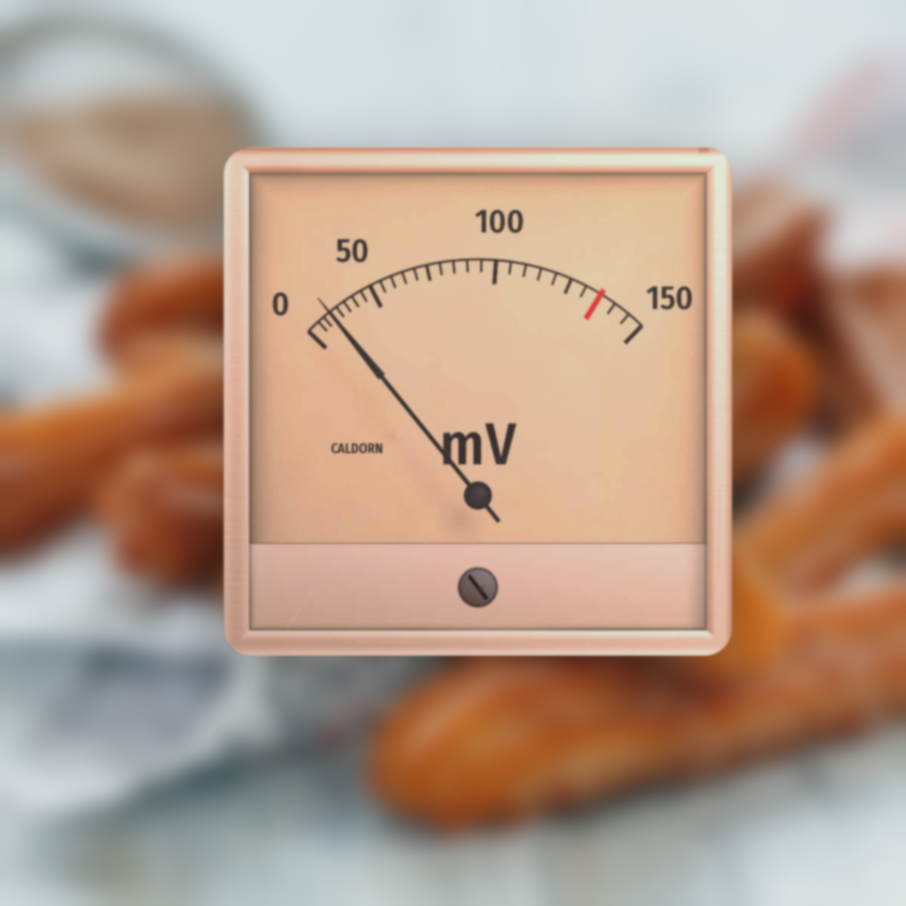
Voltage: 25 mV
